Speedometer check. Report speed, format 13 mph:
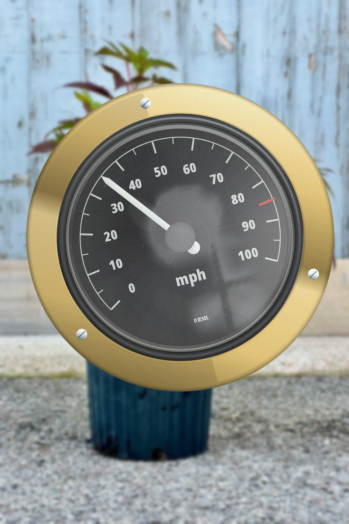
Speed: 35 mph
